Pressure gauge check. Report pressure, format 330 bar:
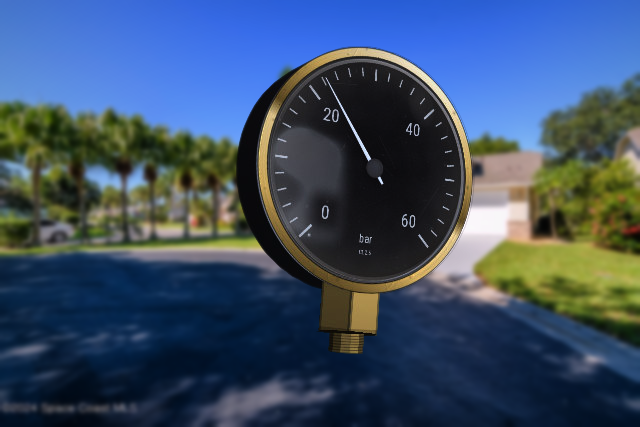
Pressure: 22 bar
